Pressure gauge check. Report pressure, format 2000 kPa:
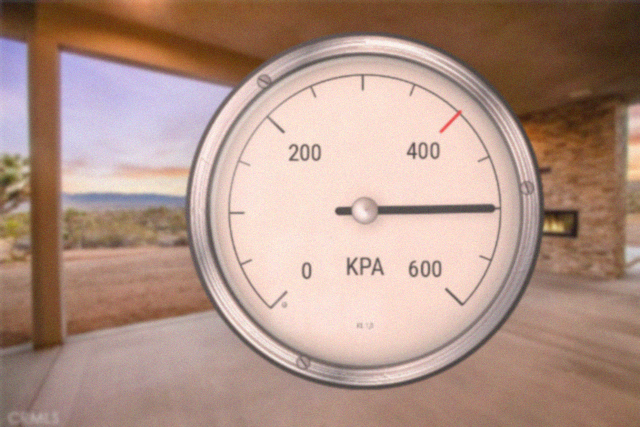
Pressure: 500 kPa
